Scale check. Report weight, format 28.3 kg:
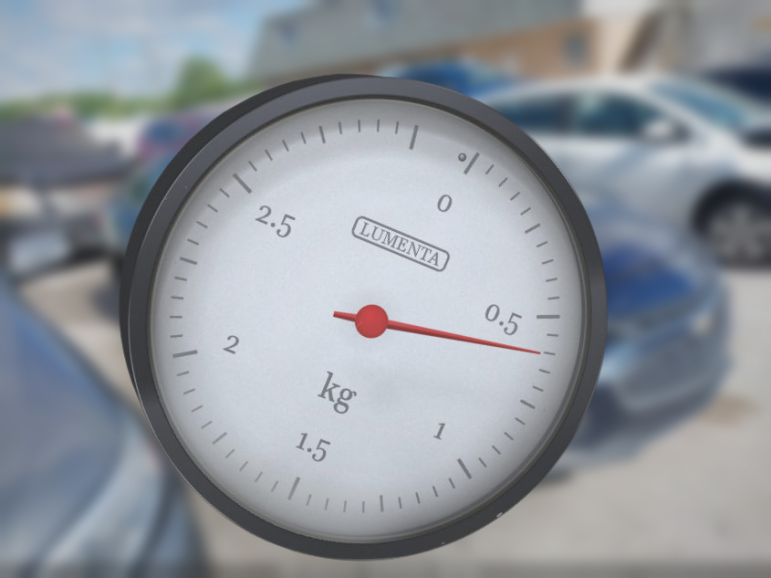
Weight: 0.6 kg
